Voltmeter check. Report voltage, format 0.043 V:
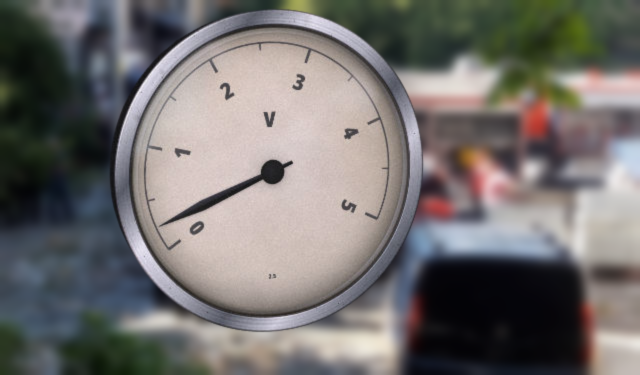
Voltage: 0.25 V
